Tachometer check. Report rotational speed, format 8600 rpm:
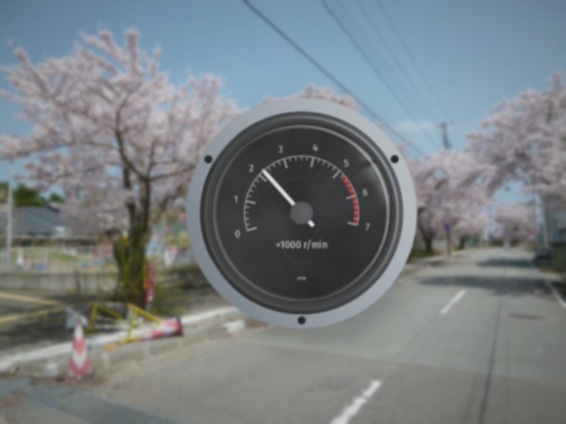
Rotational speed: 2200 rpm
